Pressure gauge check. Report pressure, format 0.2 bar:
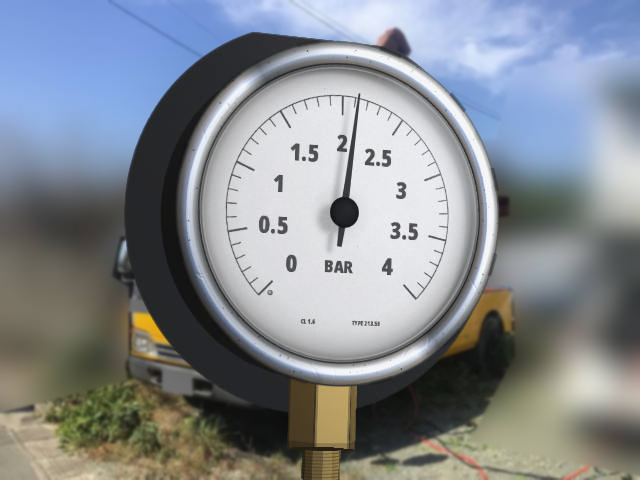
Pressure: 2.1 bar
